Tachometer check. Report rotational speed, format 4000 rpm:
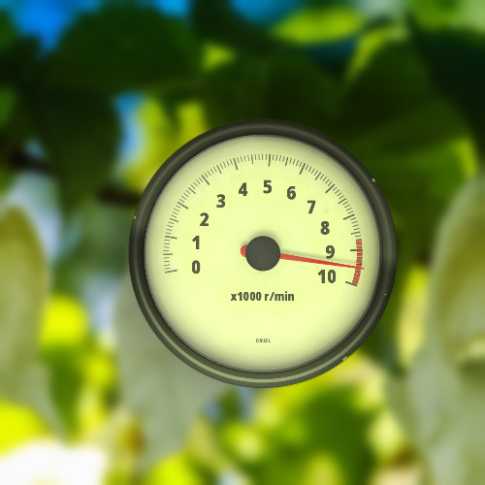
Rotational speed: 9500 rpm
